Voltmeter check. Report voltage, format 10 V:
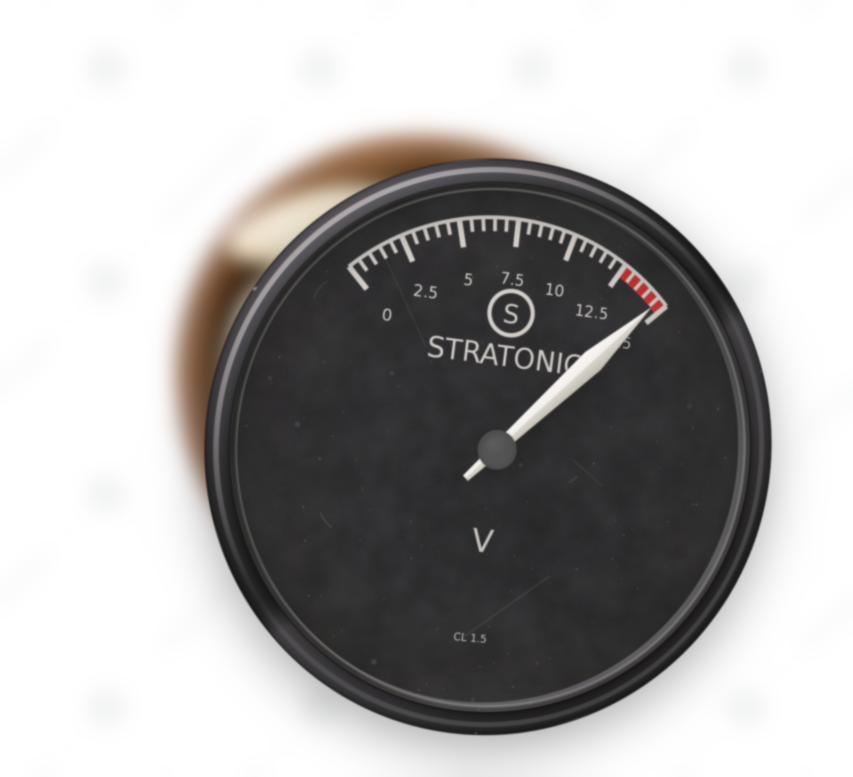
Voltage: 14.5 V
